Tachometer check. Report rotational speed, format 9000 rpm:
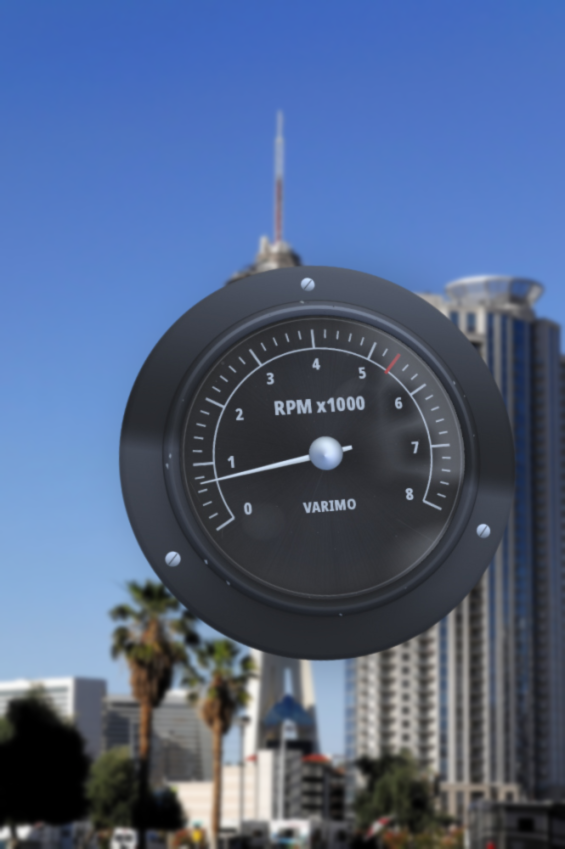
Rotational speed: 700 rpm
